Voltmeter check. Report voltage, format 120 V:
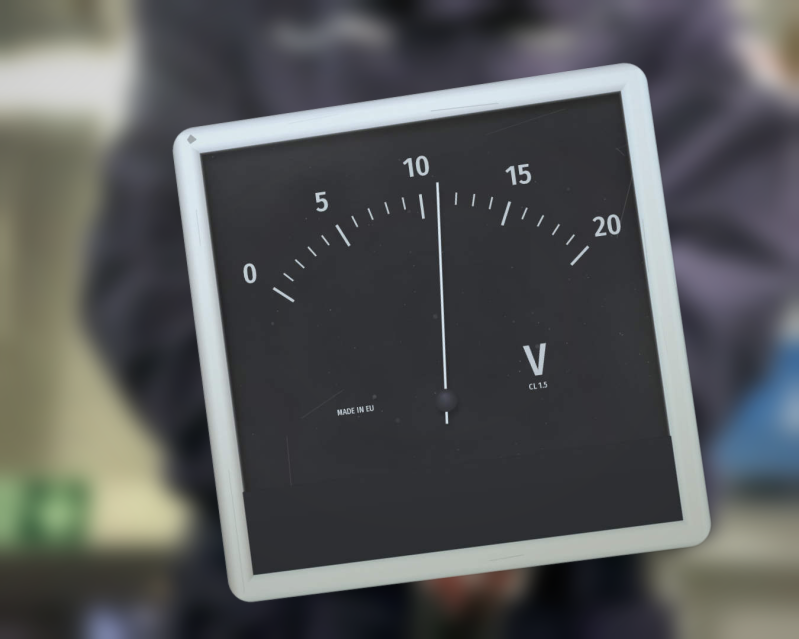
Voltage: 11 V
